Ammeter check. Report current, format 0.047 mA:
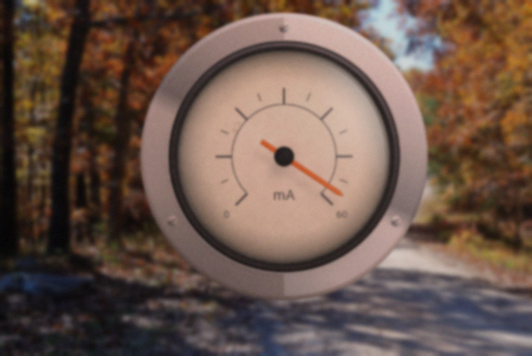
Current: 57.5 mA
